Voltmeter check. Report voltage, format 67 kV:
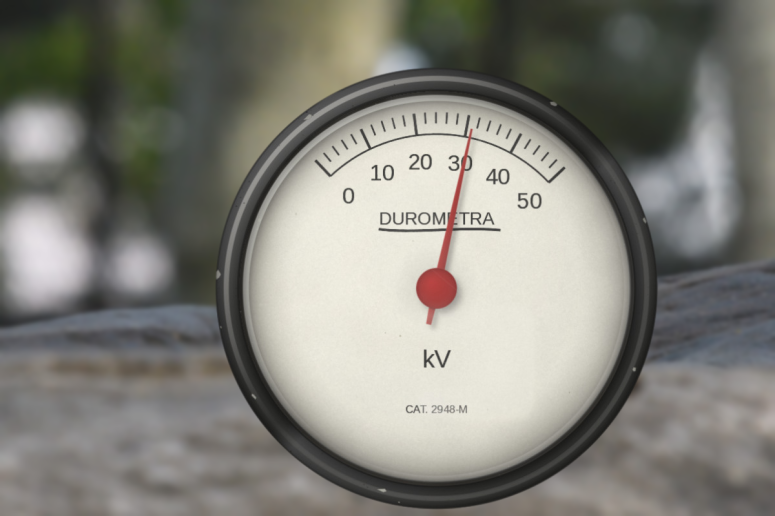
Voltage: 31 kV
